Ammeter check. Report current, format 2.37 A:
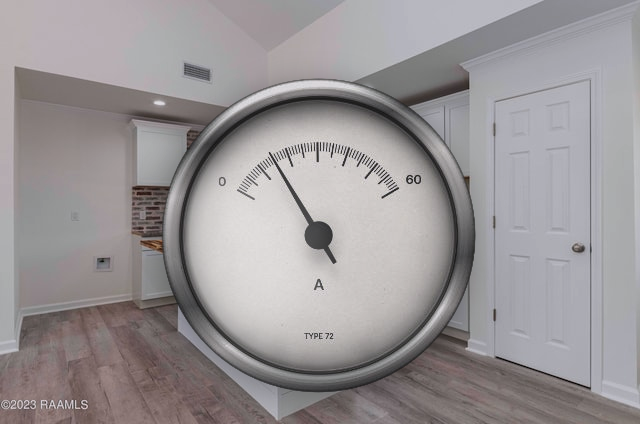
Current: 15 A
